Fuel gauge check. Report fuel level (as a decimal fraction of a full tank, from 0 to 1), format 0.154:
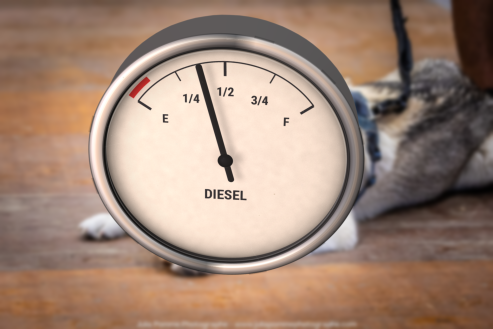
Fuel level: 0.375
